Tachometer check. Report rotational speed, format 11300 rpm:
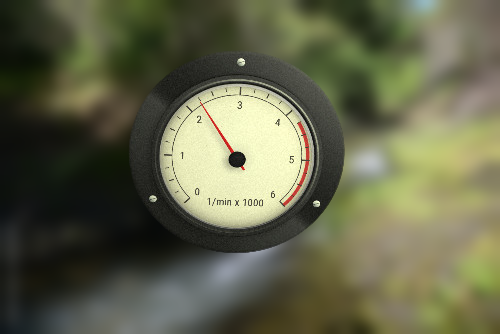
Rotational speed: 2250 rpm
